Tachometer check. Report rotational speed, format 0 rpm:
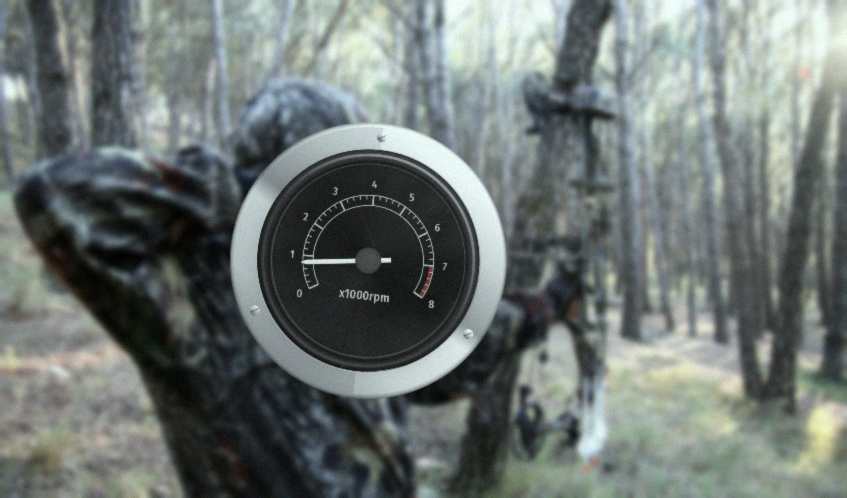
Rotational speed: 800 rpm
